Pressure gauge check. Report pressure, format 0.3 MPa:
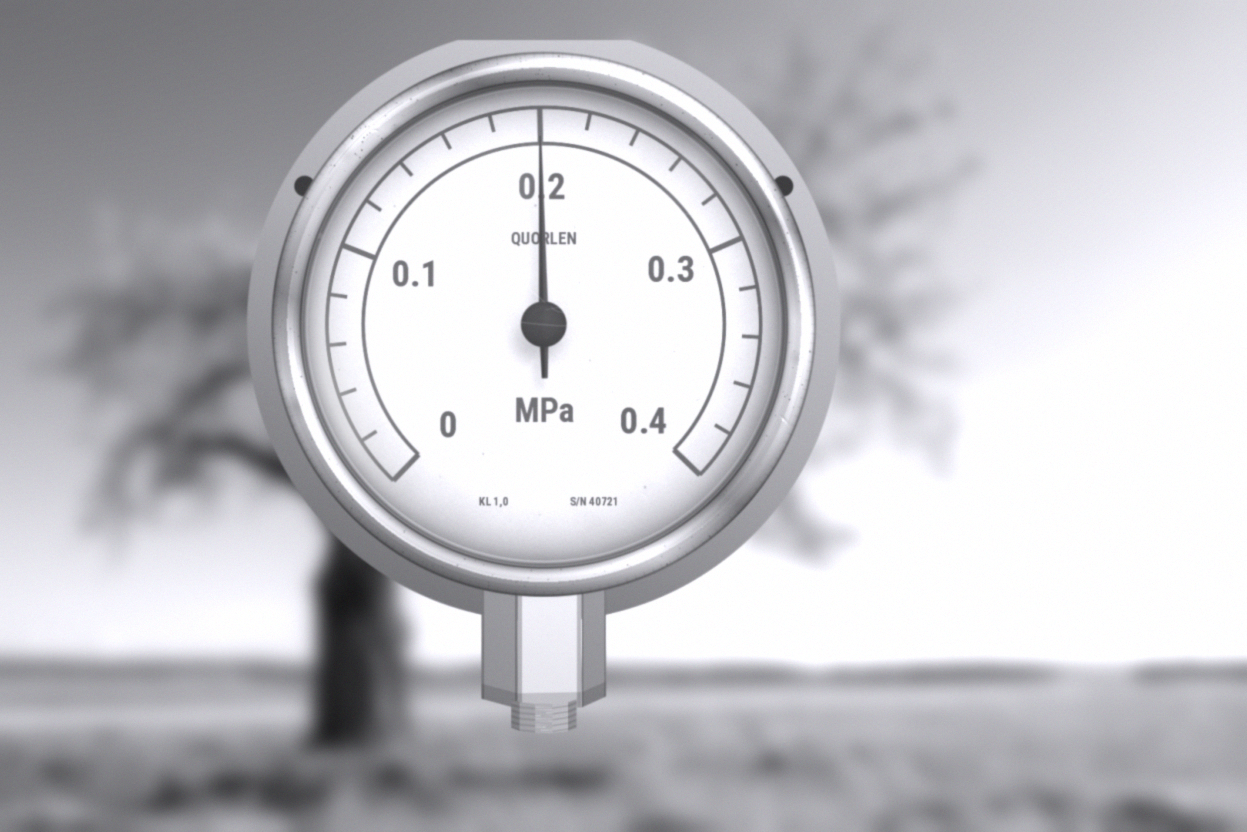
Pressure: 0.2 MPa
